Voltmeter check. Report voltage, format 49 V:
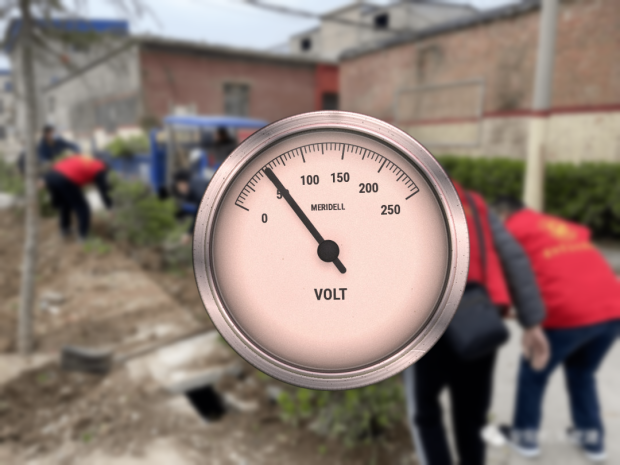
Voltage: 55 V
